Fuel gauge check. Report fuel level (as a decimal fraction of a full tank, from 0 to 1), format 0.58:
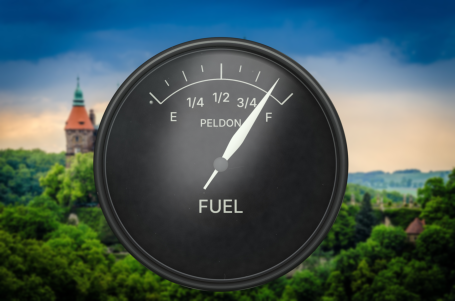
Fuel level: 0.875
